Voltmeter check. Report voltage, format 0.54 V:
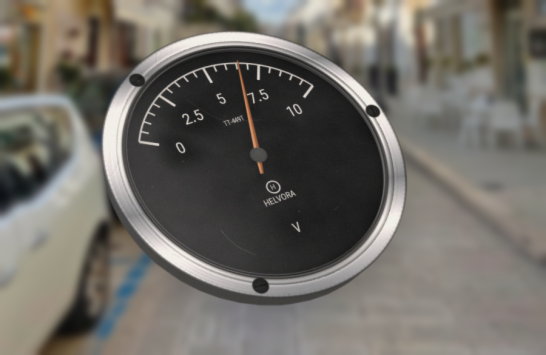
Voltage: 6.5 V
